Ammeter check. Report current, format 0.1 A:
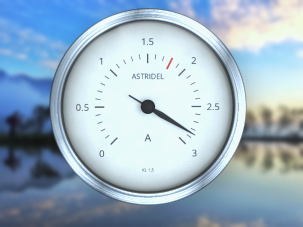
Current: 2.85 A
